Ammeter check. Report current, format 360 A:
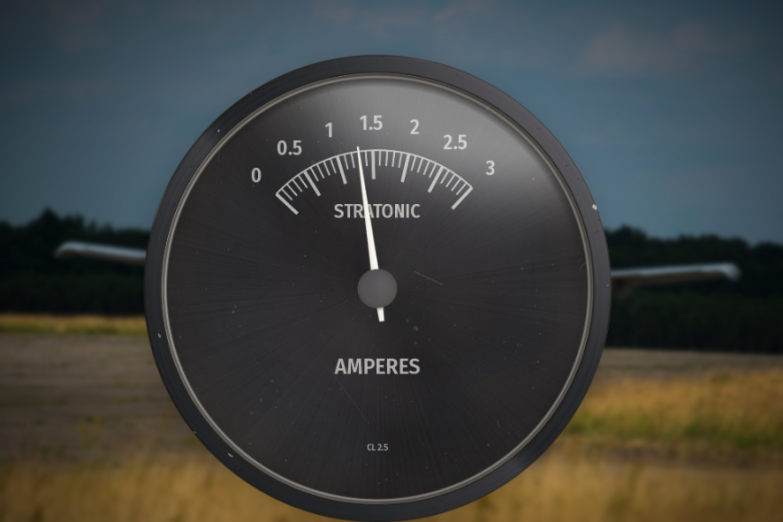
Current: 1.3 A
